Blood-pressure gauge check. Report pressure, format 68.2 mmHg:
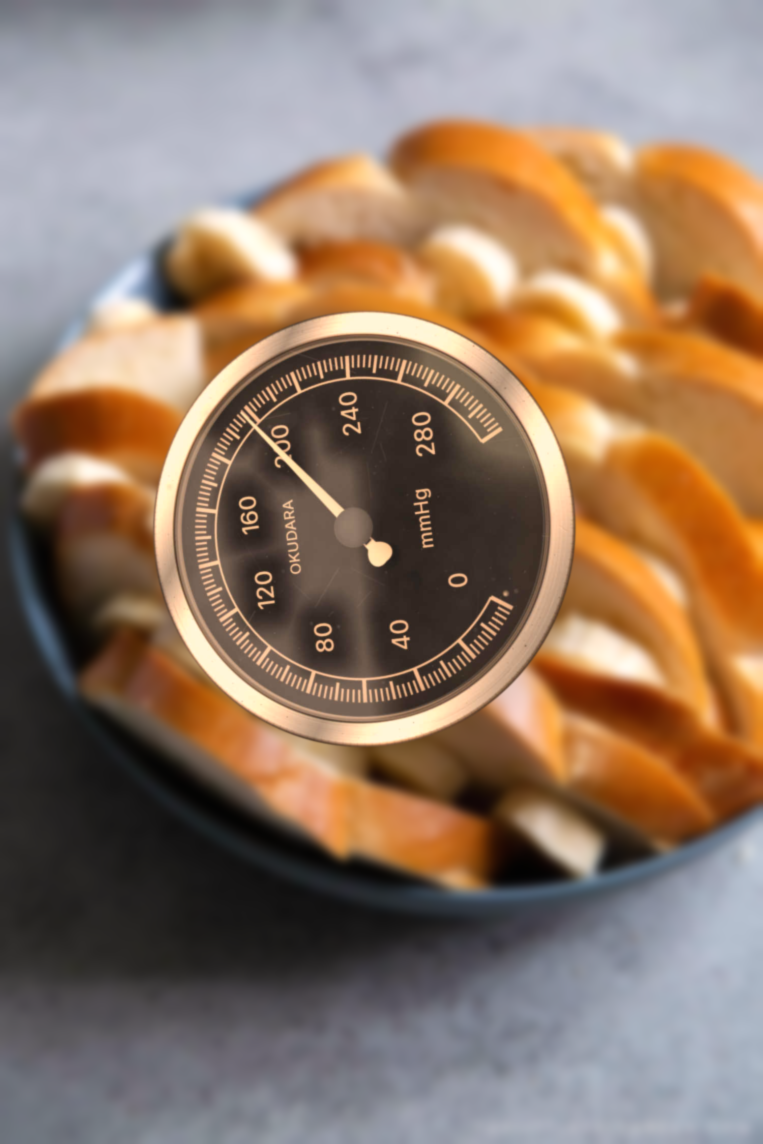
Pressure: 198 mmHg
